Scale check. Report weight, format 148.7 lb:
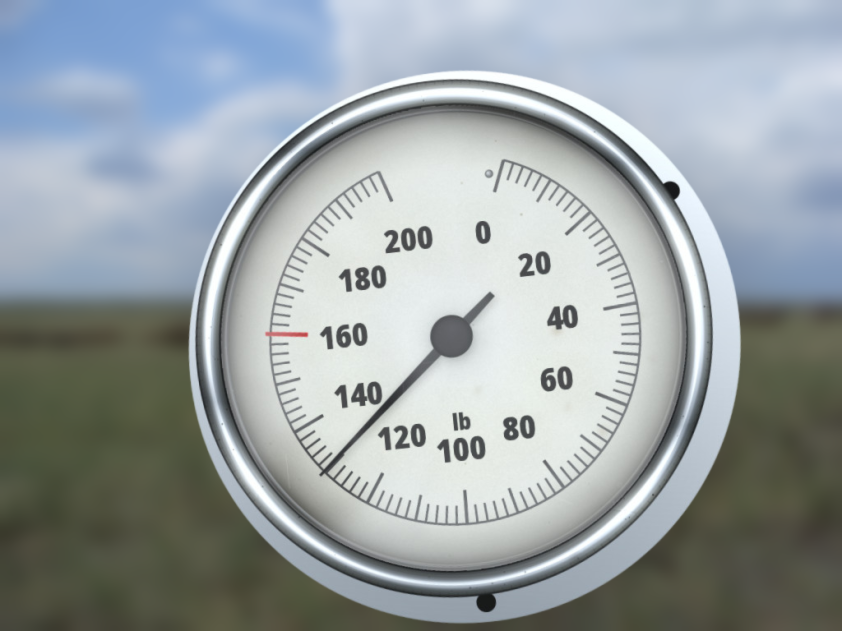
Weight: 130 lb
